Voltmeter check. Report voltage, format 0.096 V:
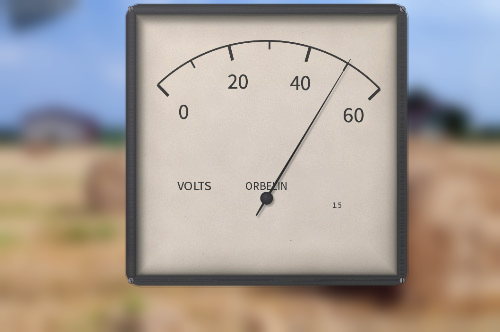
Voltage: 50 V
